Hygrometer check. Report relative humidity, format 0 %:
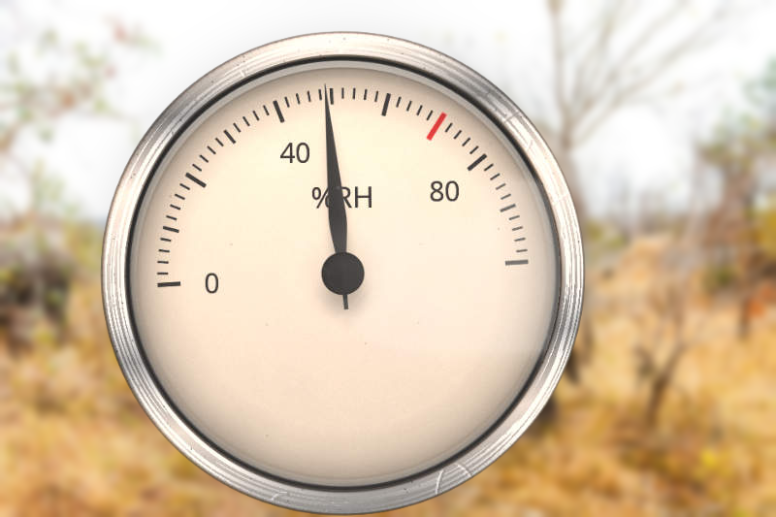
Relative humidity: 49 %
